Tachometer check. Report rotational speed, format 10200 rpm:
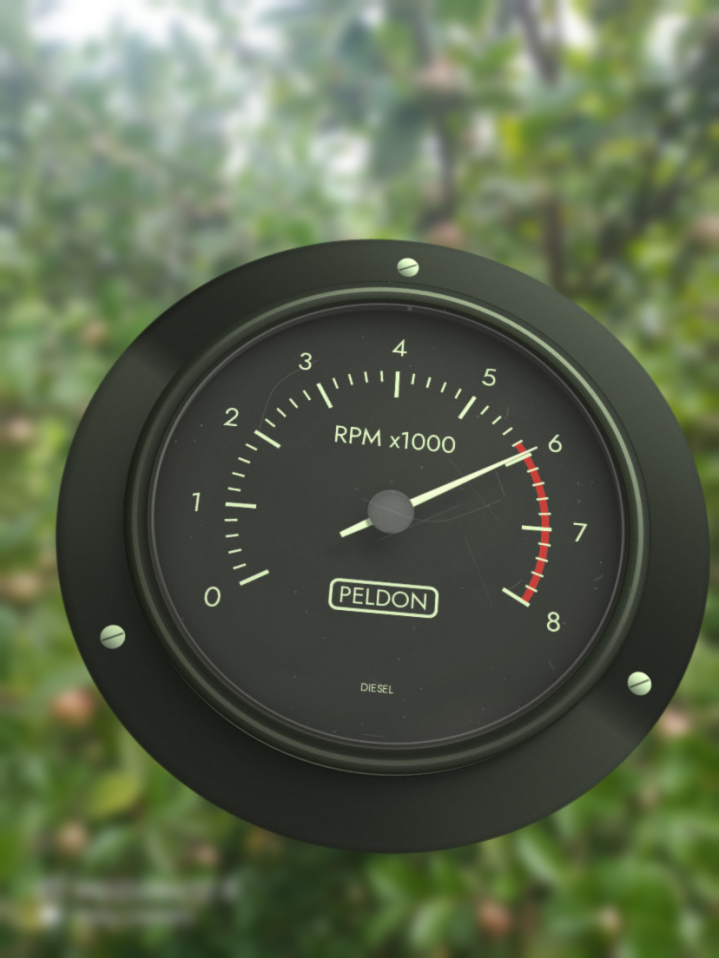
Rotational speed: 6000 rpm
